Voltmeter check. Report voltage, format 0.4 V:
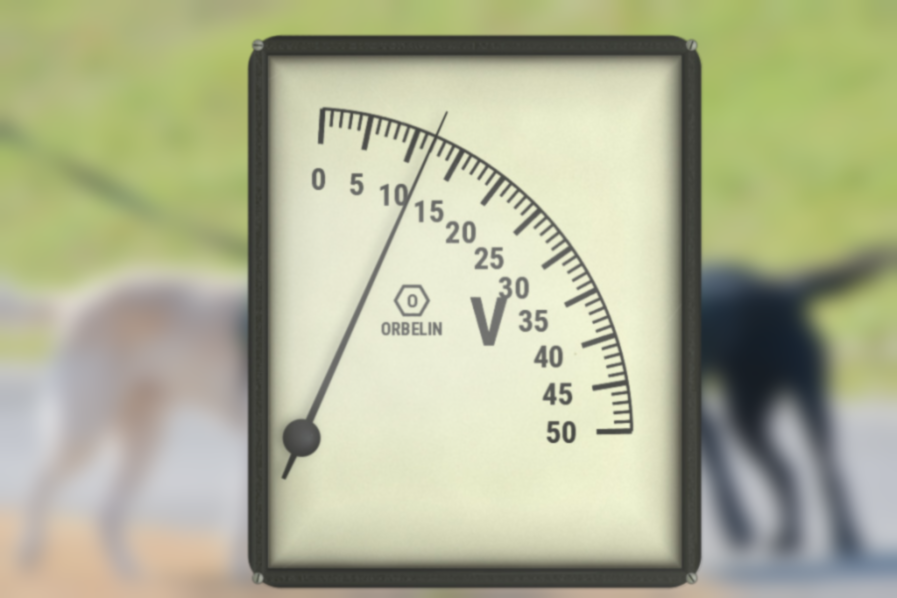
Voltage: 12 V
